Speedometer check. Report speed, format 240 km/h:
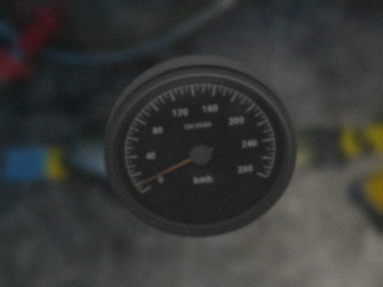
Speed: 10 km/h
